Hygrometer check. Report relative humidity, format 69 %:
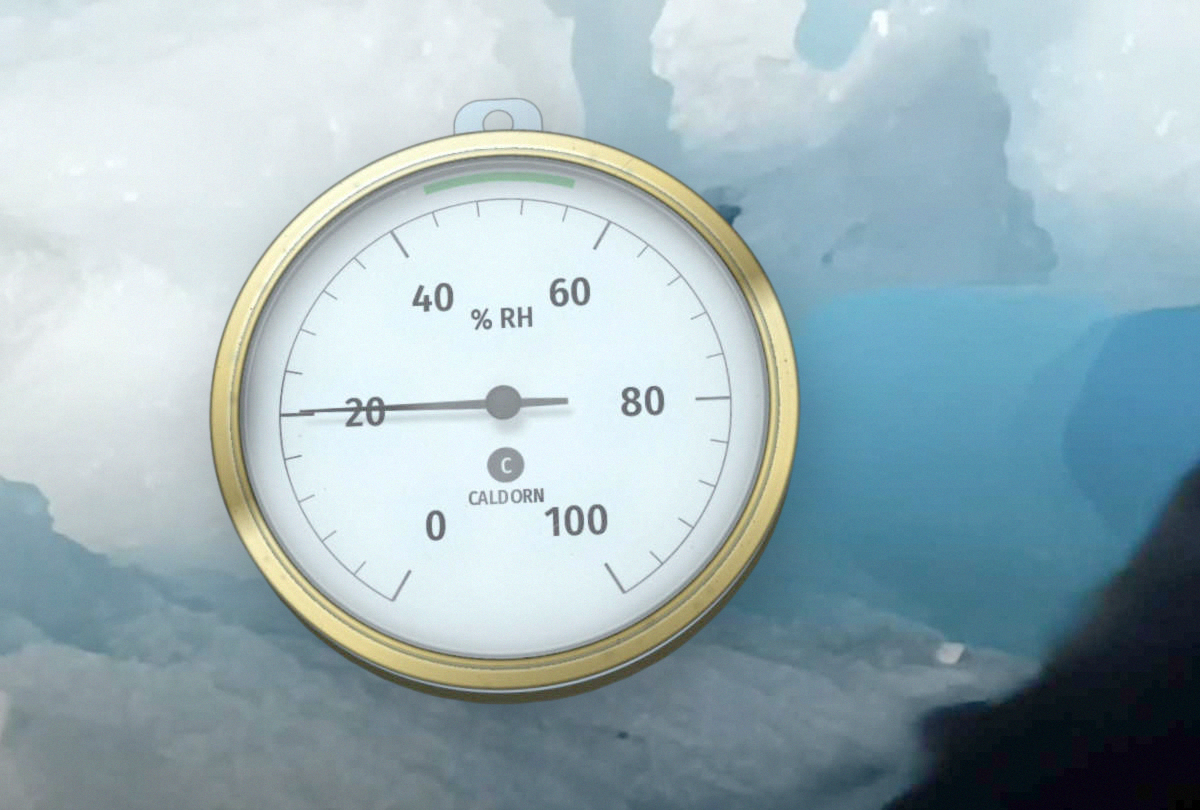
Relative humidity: 20 %
